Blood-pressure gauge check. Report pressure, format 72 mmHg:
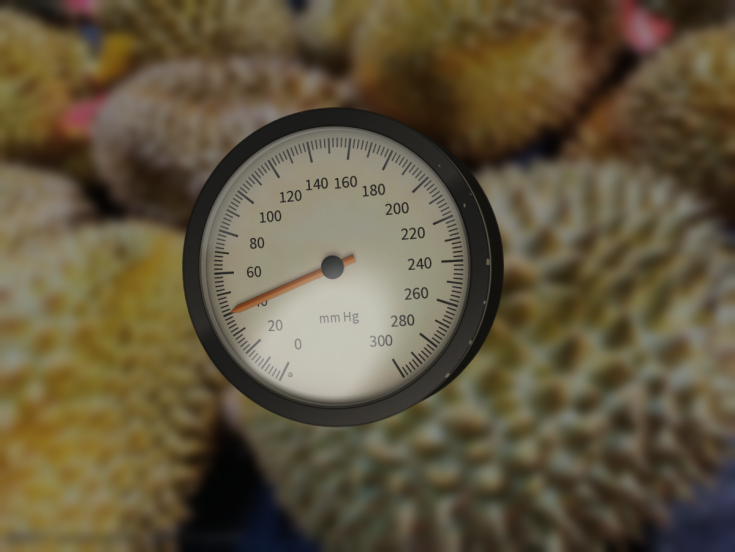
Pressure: 40 mmHg
